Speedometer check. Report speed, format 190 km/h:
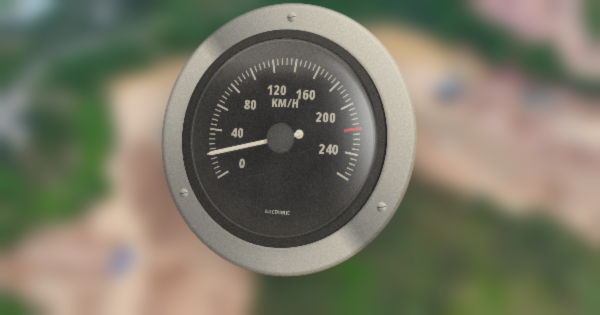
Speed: 20 km/h
